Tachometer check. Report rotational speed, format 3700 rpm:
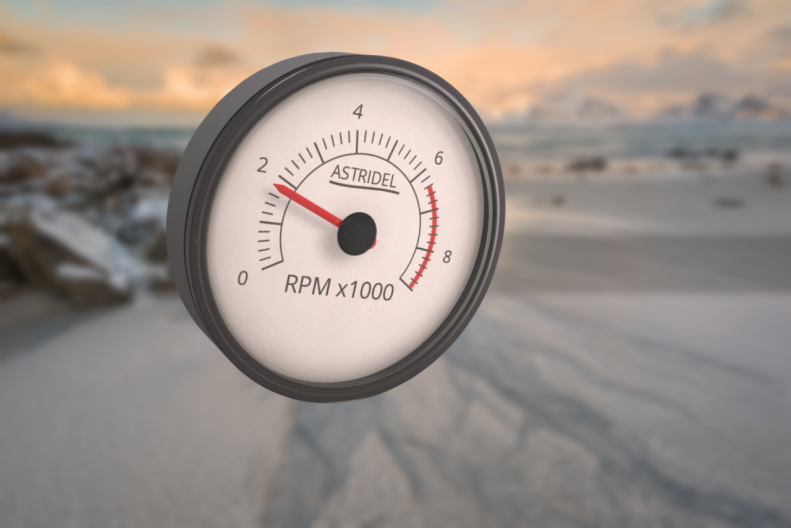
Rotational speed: 1800 rpm
